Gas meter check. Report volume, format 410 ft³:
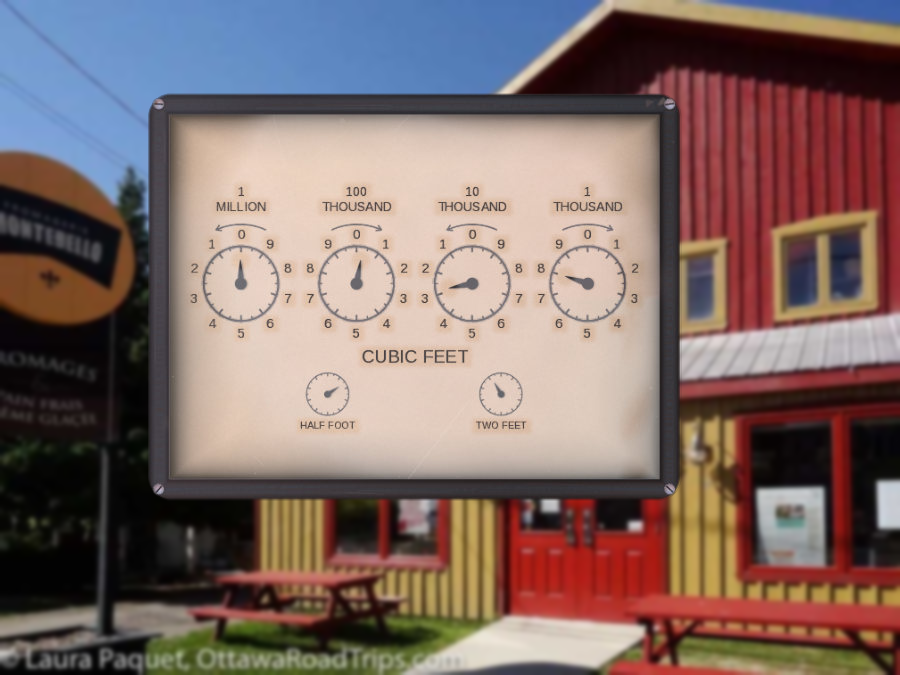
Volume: 2800 ft³
